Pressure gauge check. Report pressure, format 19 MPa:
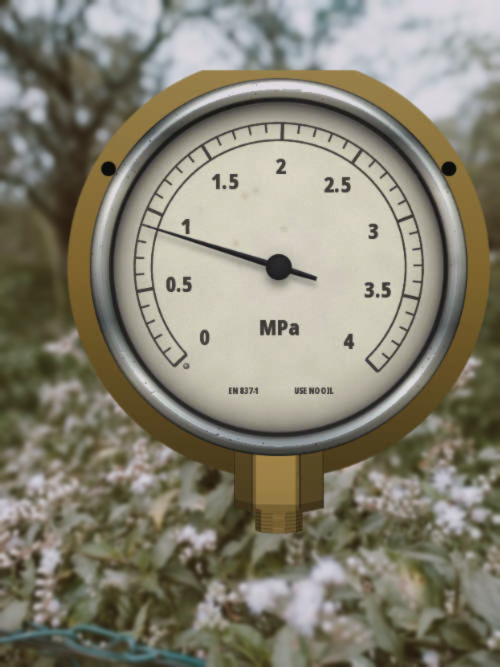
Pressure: 0.9 MPa
